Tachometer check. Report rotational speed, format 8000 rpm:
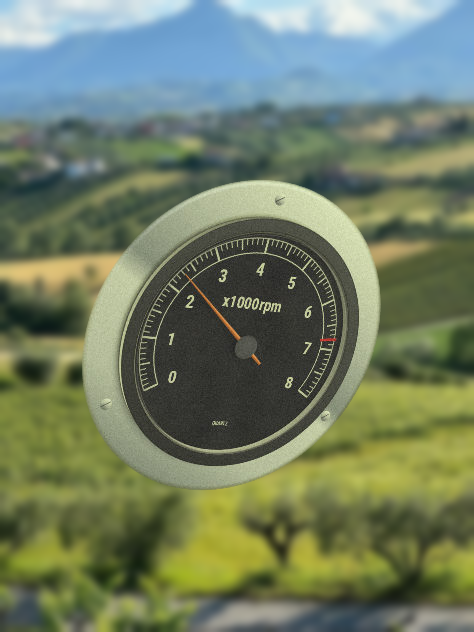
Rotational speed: 2300 rpm
